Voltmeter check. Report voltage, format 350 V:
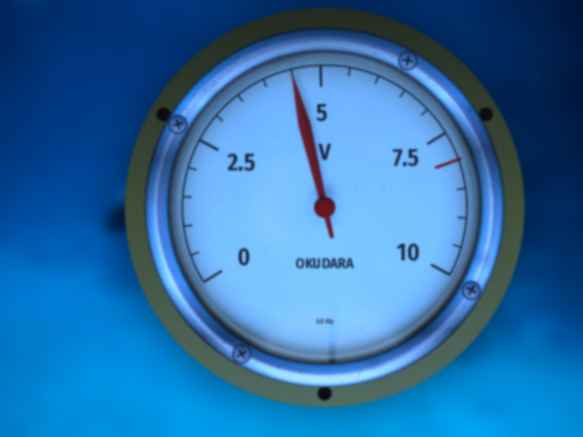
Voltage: 4.5 V
